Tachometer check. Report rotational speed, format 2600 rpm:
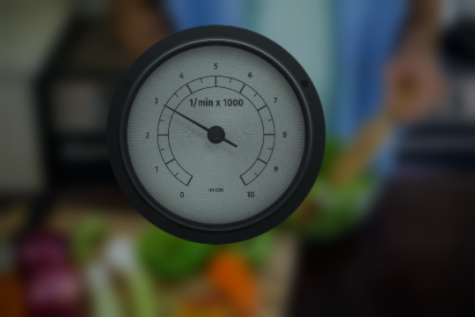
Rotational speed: 3000 rpm
